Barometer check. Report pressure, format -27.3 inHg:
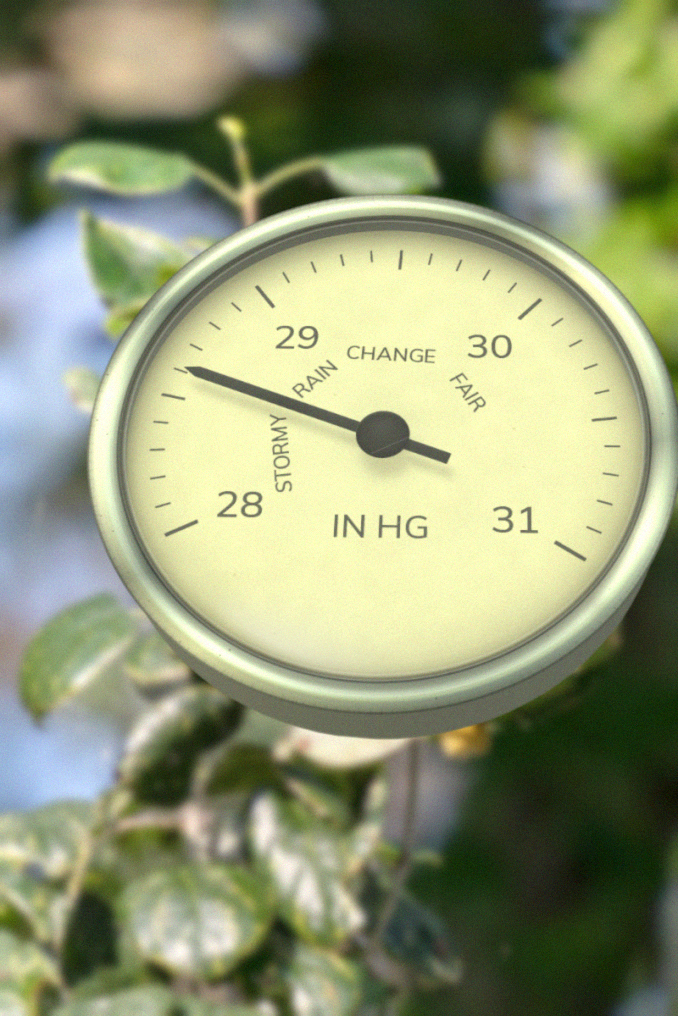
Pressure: 28.6 inHg
